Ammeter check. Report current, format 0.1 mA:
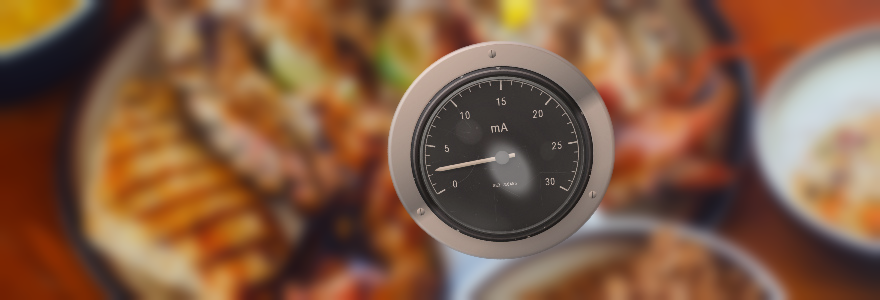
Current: 2.5 mA
